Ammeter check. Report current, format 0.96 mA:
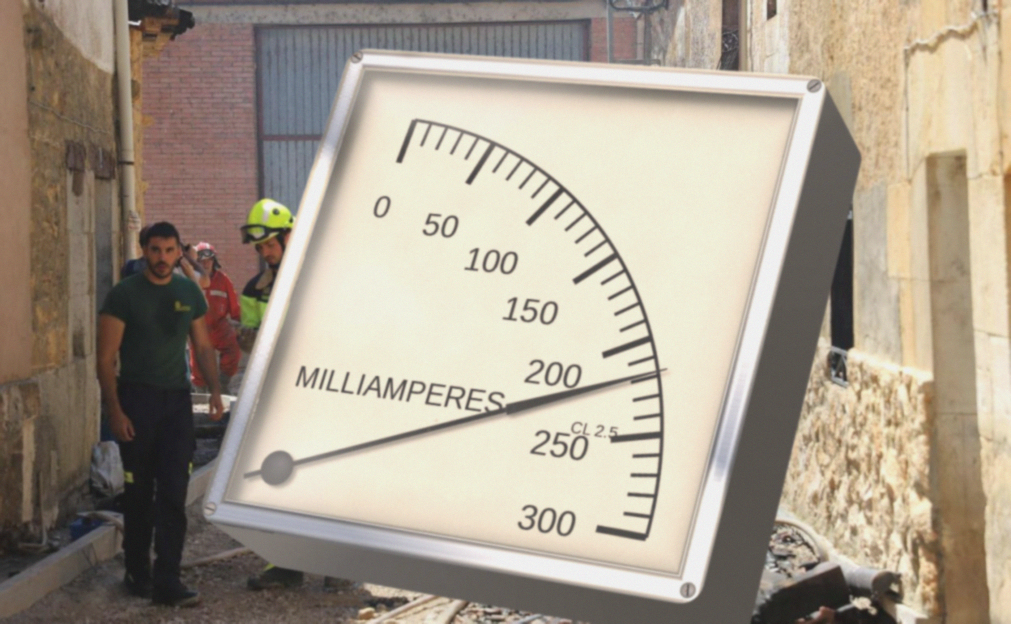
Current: 220 mA
